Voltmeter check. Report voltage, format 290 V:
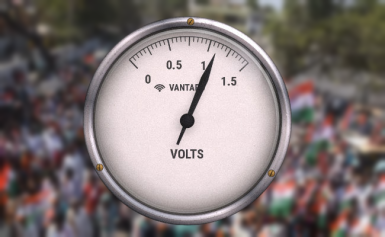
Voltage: 1.1 V
